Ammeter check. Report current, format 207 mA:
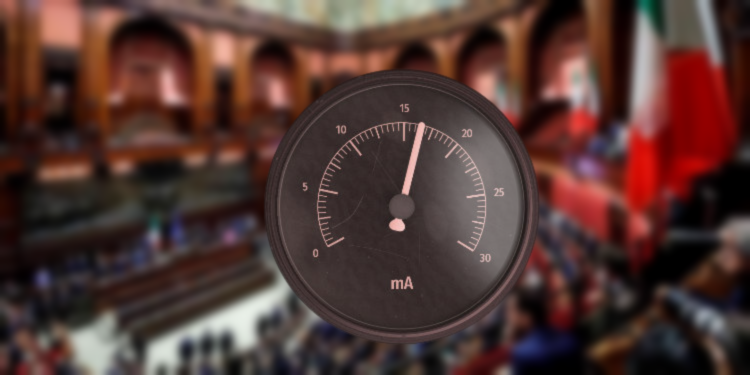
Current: 16.5 mA
